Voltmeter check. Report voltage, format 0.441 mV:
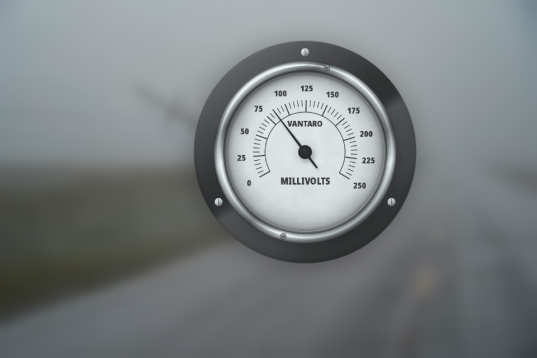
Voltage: 85 mV
